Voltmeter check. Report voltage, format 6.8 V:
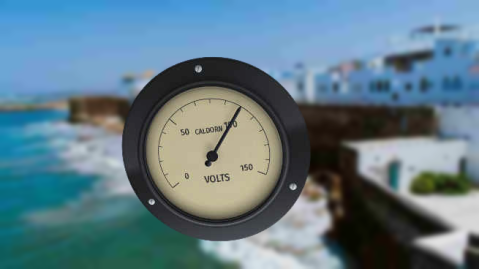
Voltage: 100 V
